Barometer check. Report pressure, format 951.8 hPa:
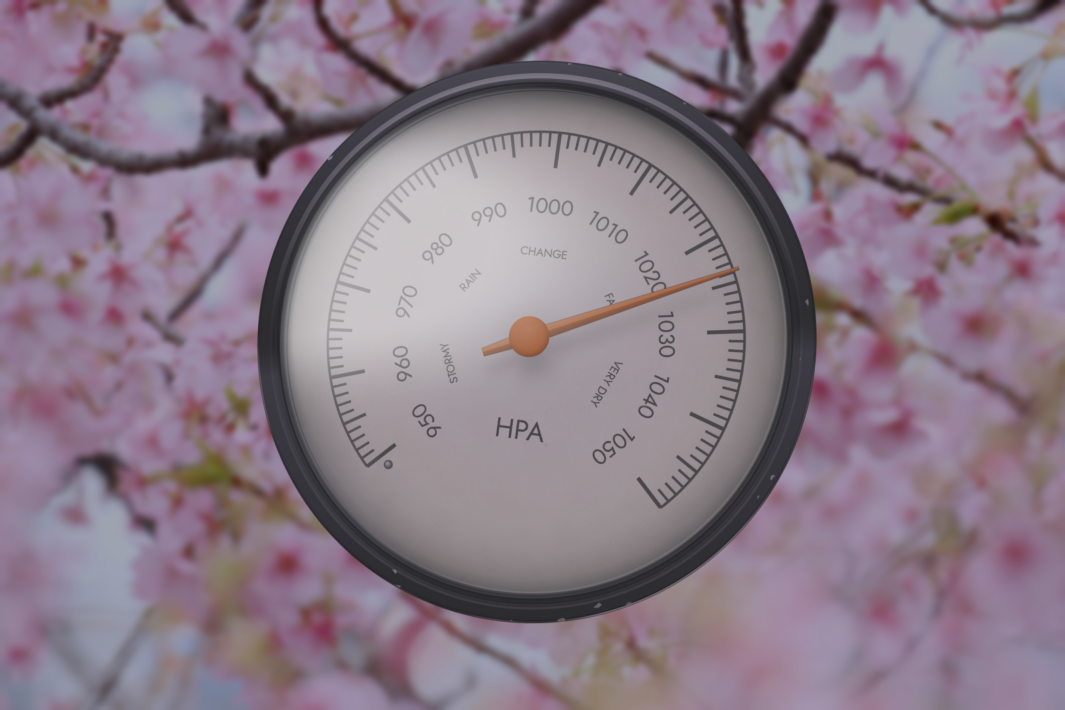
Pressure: 1024 hPa
